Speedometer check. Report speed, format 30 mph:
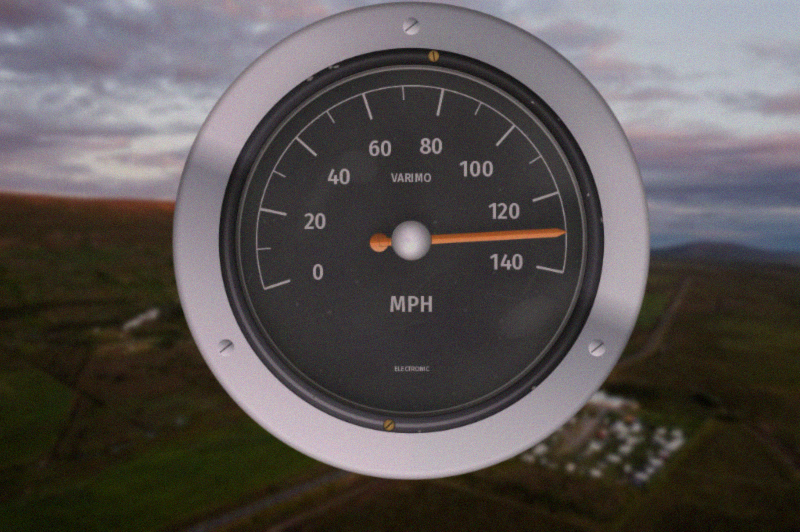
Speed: 130 mph
